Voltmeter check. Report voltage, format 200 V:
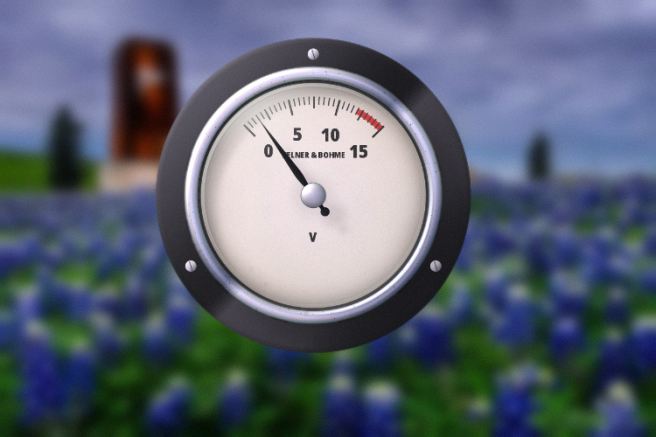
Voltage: 1.5 V
